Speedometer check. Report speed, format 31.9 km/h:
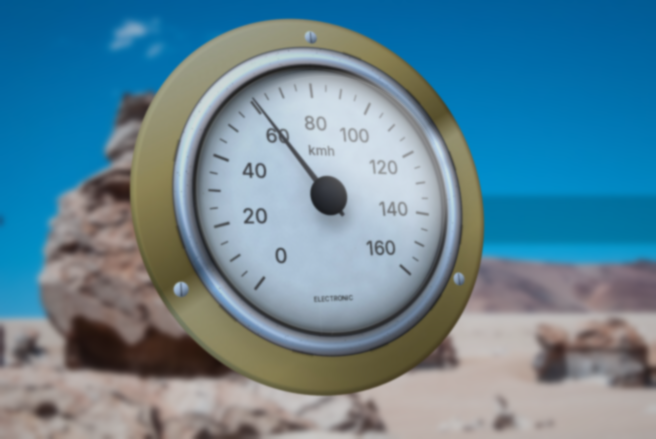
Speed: 60 km/h
